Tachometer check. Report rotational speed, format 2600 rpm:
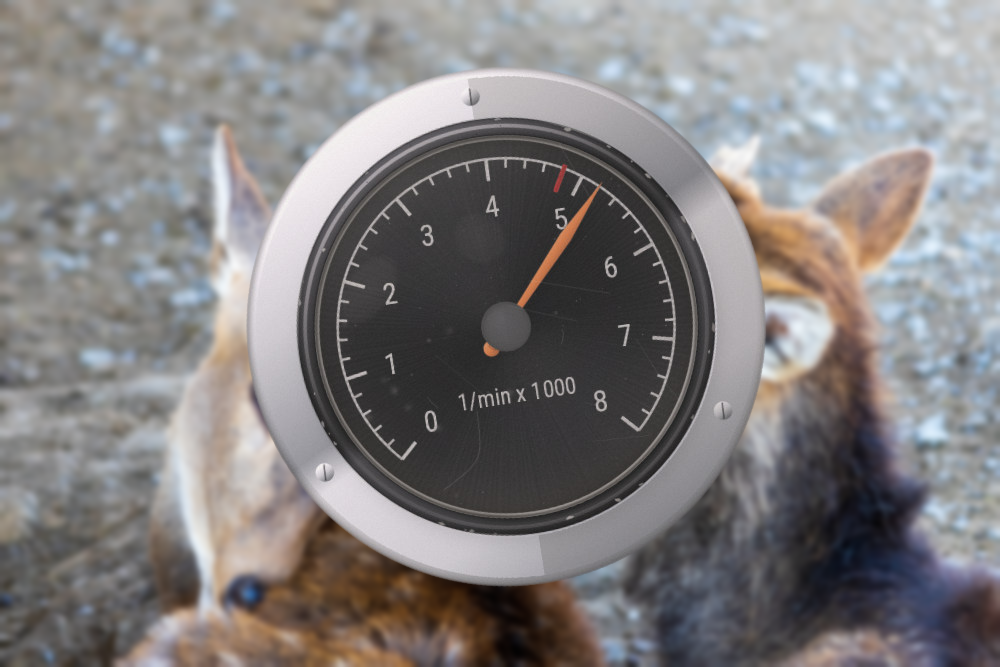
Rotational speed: 5200 rpm
